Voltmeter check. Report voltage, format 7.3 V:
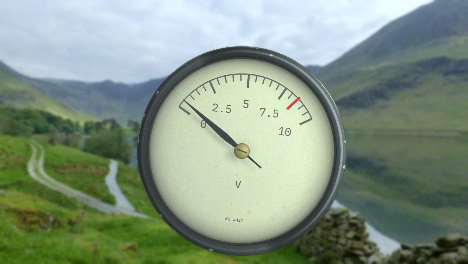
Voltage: 0.5 V
